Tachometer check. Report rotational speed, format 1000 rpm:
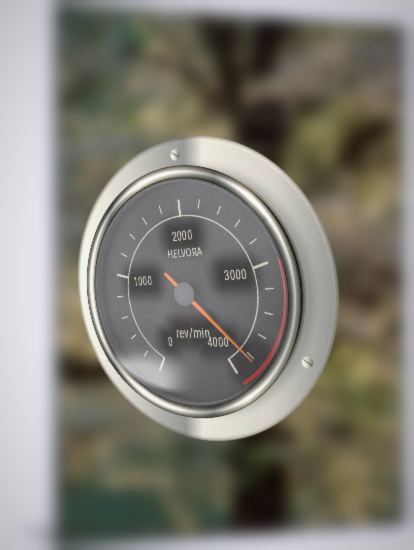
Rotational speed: 3800 rpm
